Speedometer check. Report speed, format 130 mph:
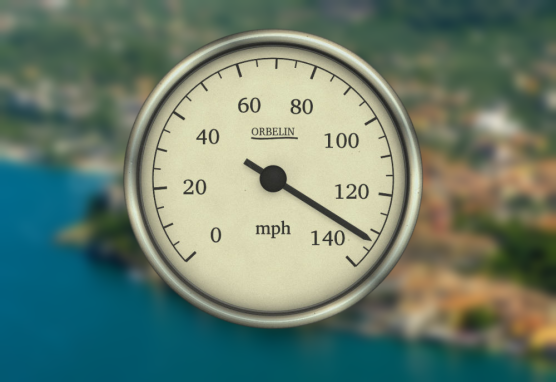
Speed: 132.5 mph
